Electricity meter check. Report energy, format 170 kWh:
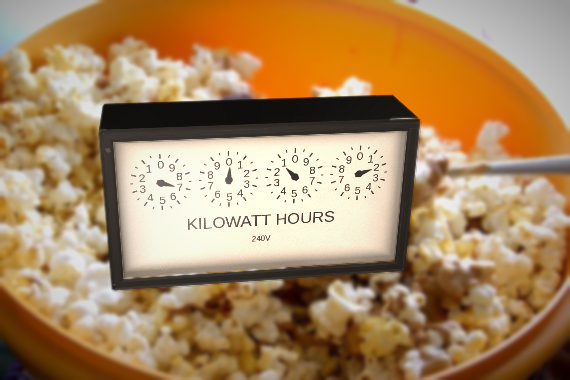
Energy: 7012 kWh
